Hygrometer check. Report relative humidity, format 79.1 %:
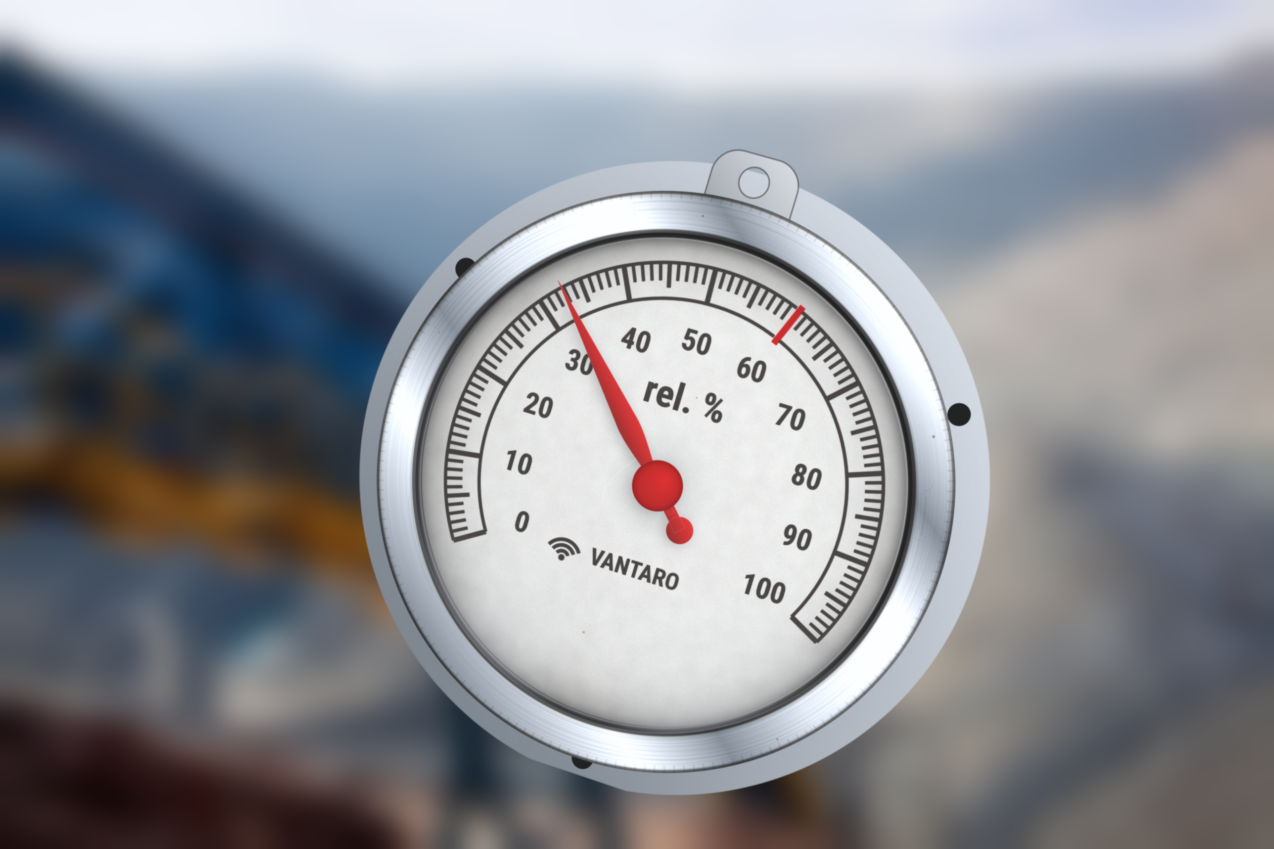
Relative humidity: 33 %
